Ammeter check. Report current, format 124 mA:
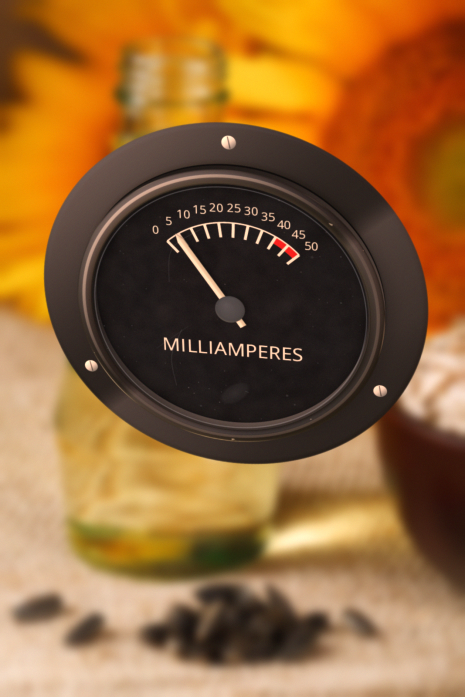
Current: 5 mA
